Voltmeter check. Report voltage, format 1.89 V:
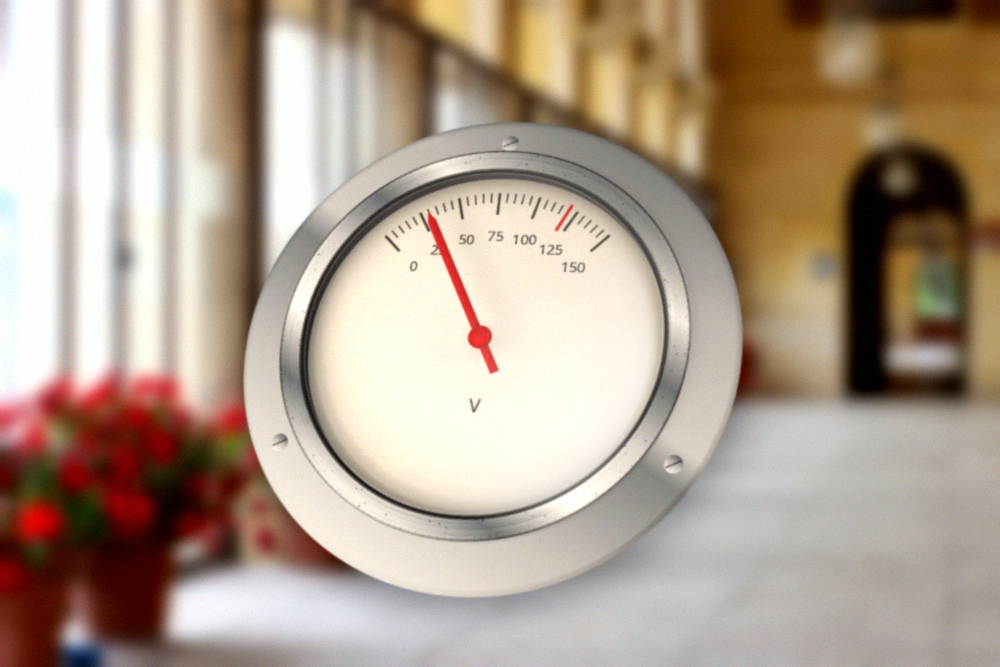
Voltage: 30 V
